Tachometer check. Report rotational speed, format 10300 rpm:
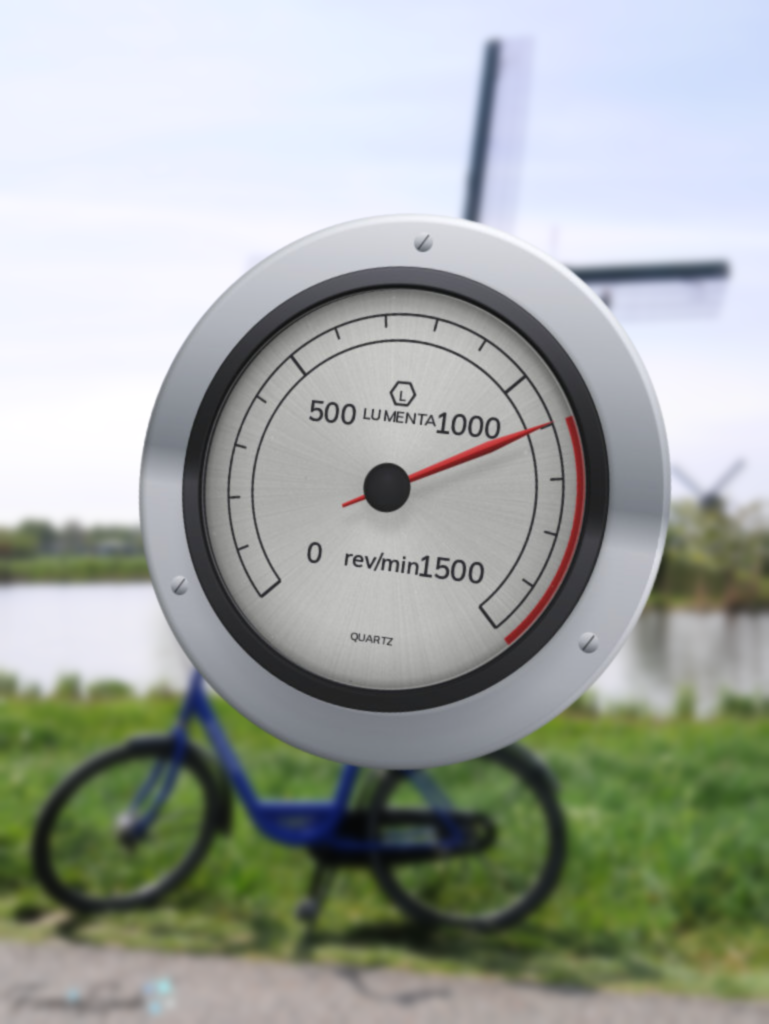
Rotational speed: 1100 rpm
